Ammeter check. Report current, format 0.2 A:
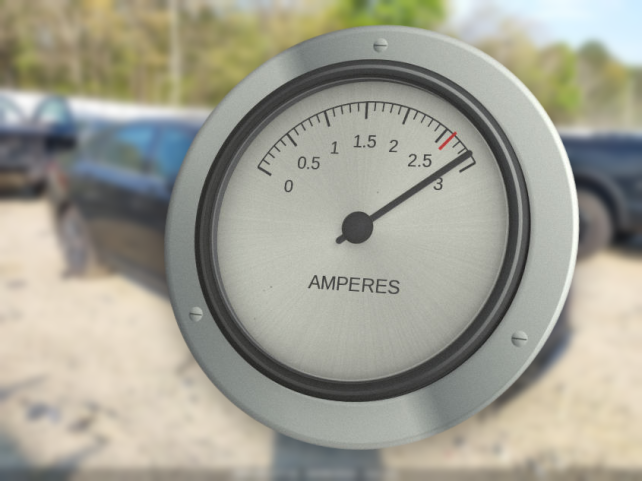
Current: 2.9 A
